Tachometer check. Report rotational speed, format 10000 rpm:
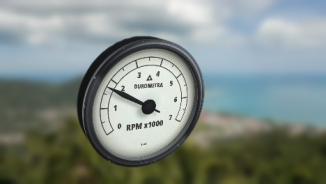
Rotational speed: 1750 rpm
